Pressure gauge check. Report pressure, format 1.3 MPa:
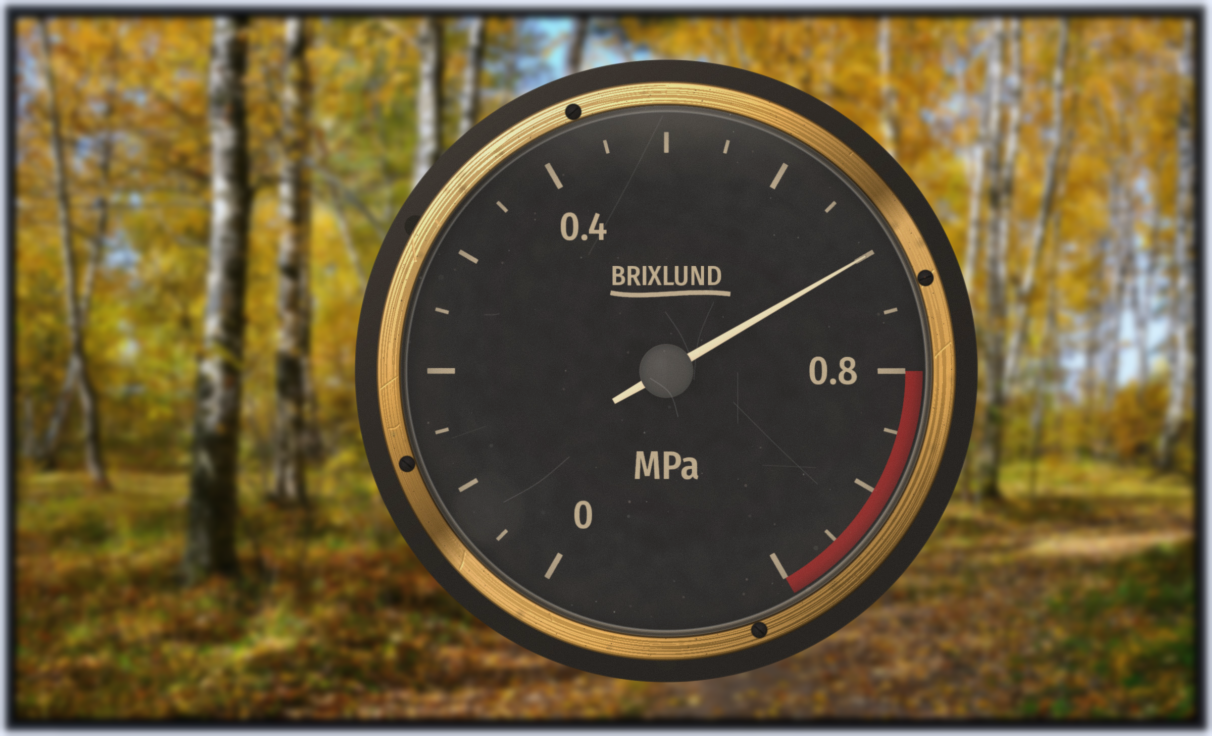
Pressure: 0.7 MPa
